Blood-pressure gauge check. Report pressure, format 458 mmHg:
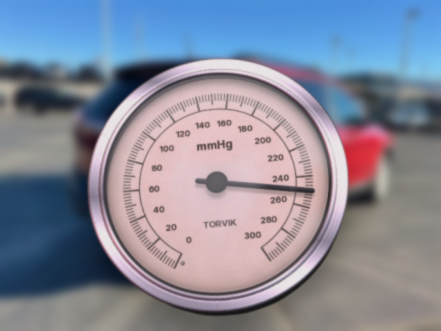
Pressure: 250 mmHg
